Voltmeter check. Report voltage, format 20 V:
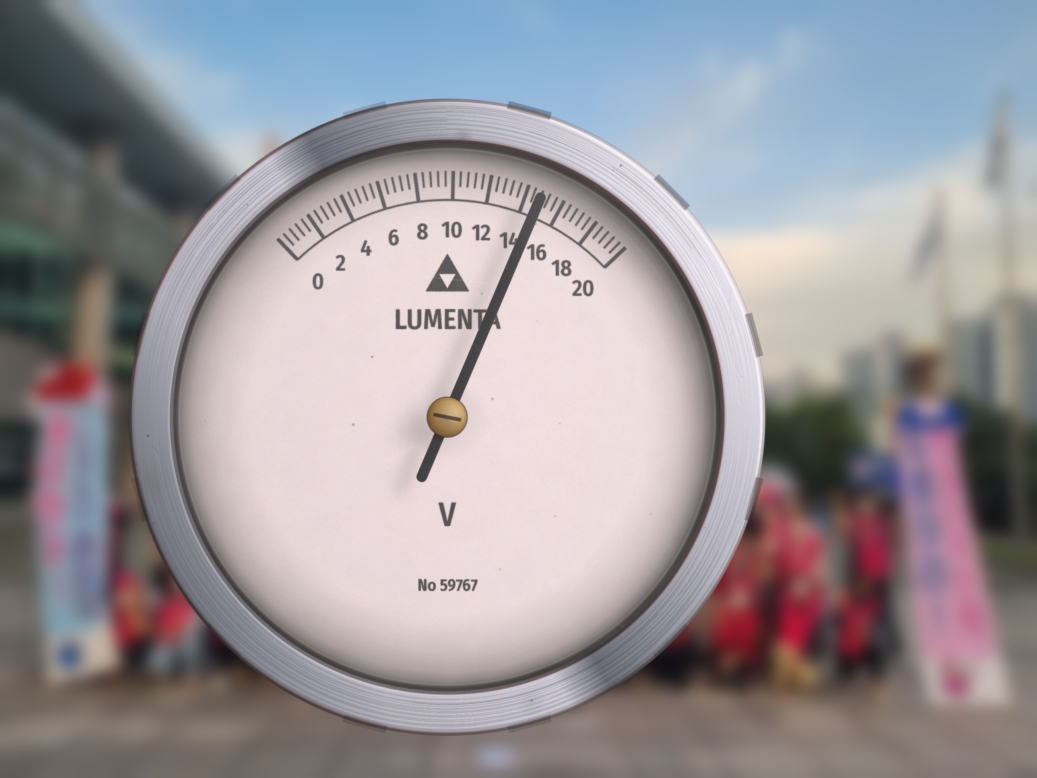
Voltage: 14.8 V
